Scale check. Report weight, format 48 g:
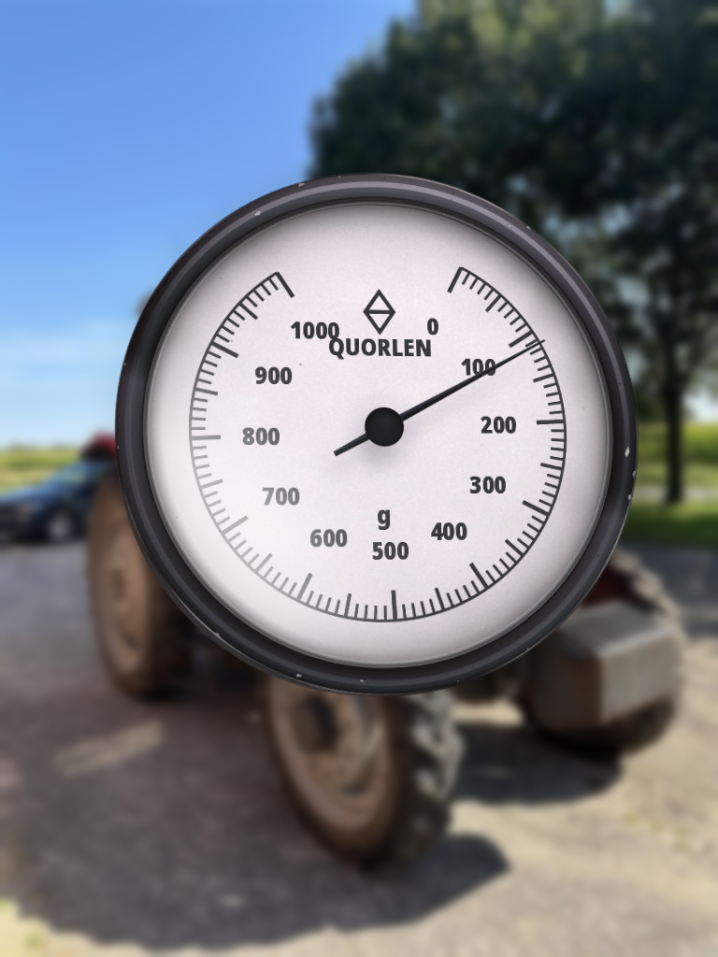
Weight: 115 g
